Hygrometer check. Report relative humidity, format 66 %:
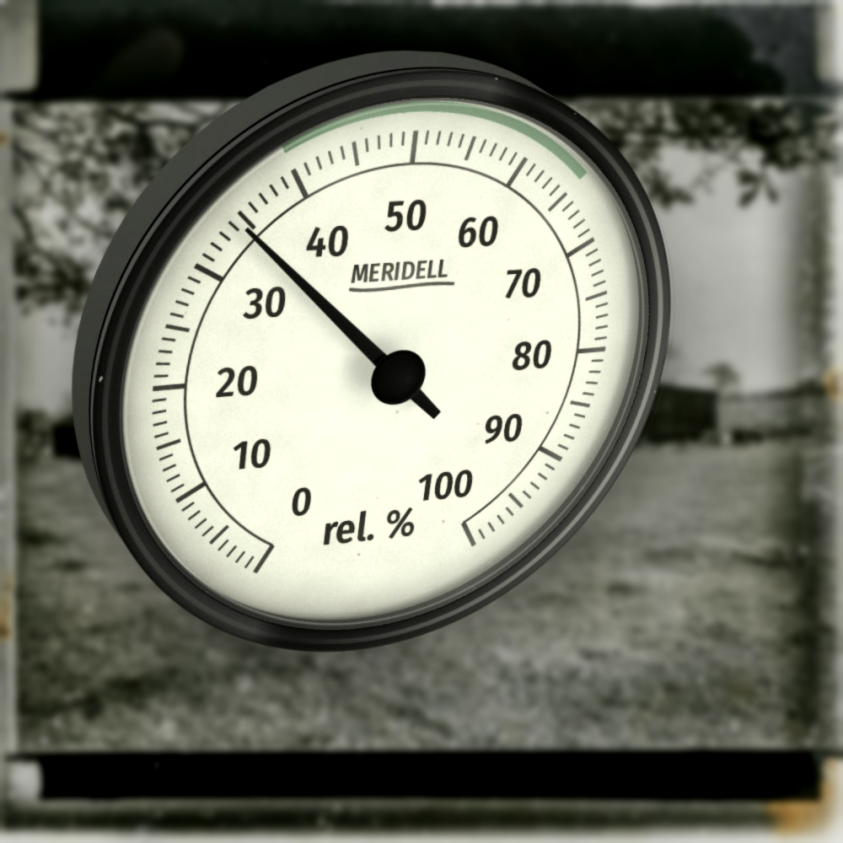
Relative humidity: 34.5 %
